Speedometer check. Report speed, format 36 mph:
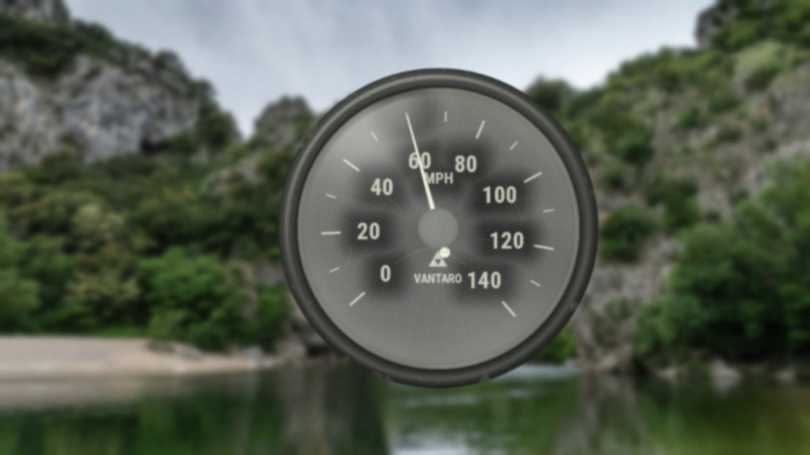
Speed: 60 mph
